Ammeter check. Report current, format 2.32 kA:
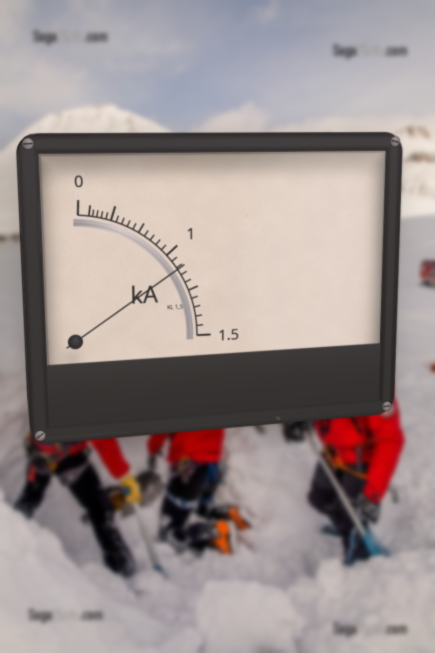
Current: 1.1 kA
